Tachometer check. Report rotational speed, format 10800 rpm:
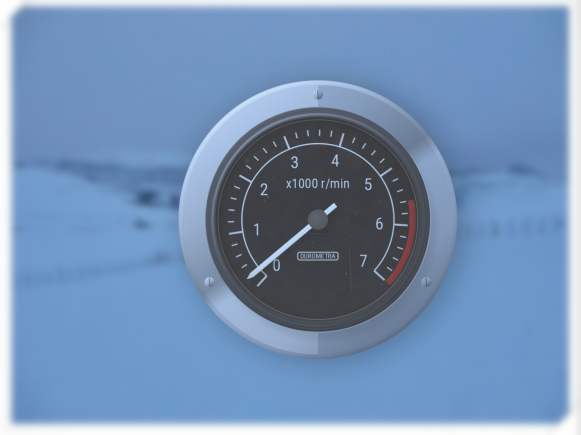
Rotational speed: 200 rpm
